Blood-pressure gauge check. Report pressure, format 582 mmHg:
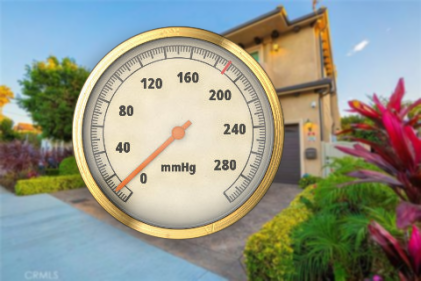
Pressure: 10 mmHg
